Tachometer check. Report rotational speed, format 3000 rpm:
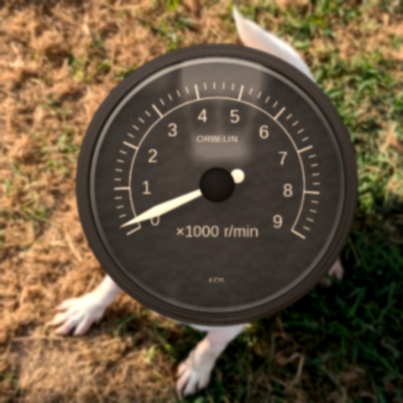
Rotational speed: 200 rpm
